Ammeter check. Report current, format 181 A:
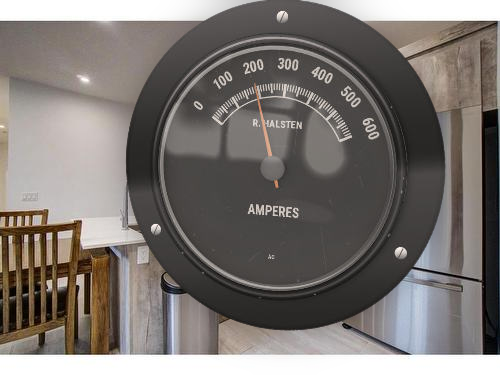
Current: 200 A
